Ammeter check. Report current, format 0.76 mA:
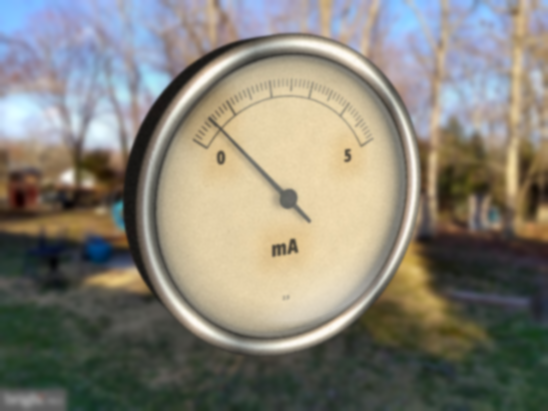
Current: 0.5 mA
